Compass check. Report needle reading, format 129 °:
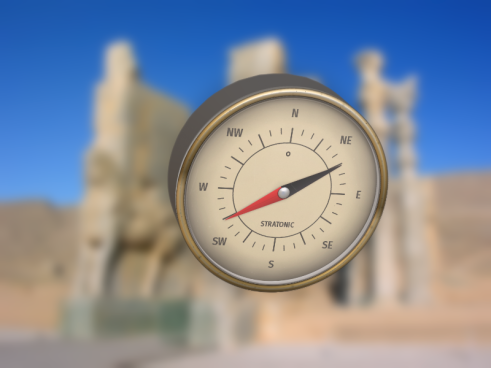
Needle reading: 240 °
